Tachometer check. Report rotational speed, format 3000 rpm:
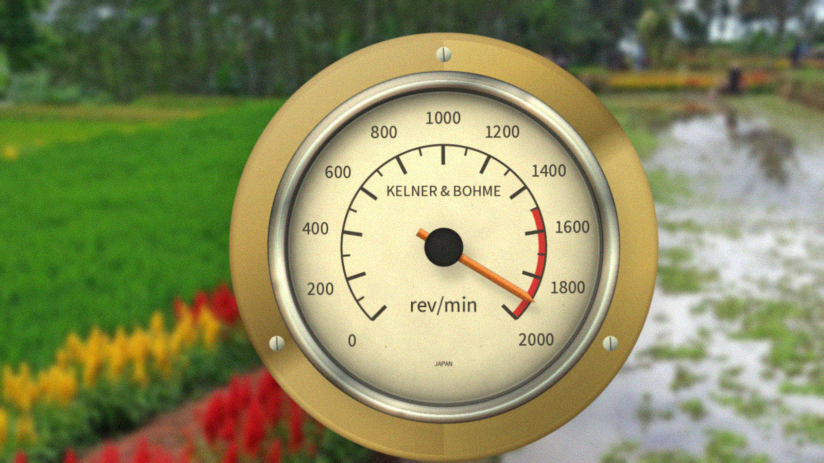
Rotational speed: 1900 rpm
